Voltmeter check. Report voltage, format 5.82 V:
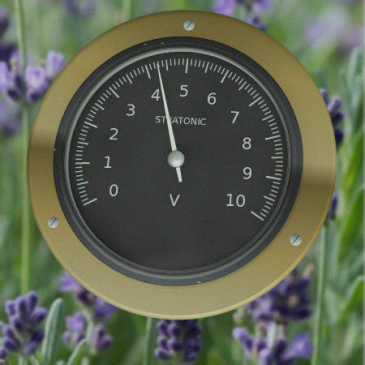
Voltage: 4.3 V
